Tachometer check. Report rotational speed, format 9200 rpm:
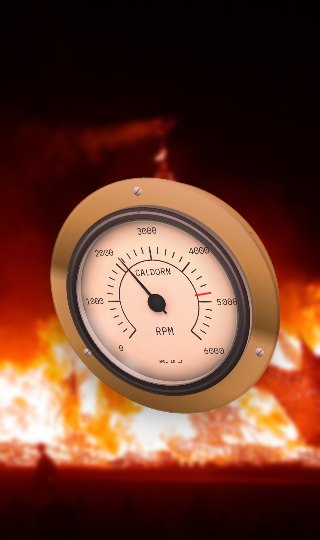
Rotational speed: 2200 rpm
